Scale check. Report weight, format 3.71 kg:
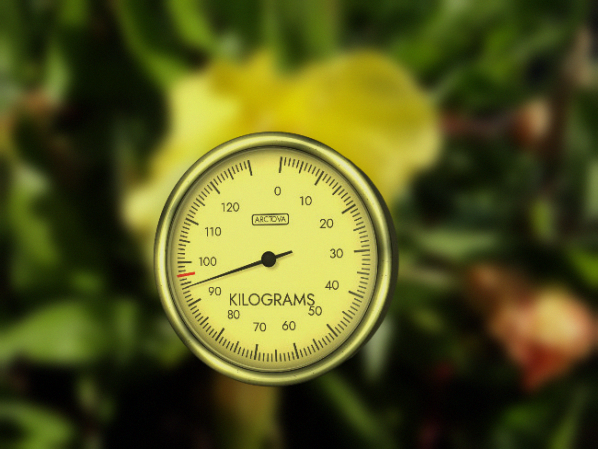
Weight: 94 kg
